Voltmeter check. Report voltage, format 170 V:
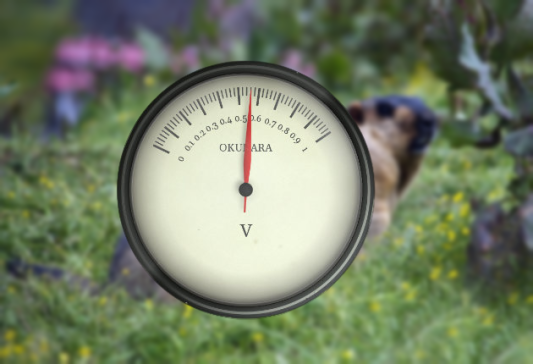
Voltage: 0.56 V
